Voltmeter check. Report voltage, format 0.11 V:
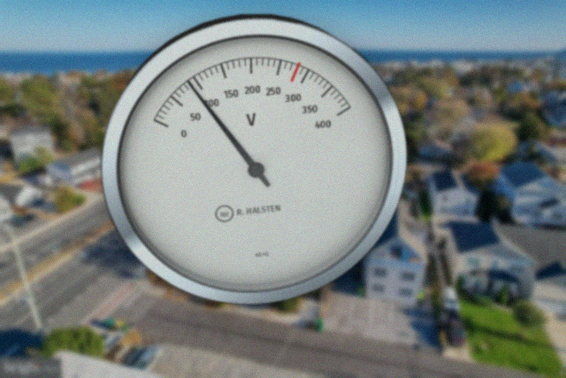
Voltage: 90 V
